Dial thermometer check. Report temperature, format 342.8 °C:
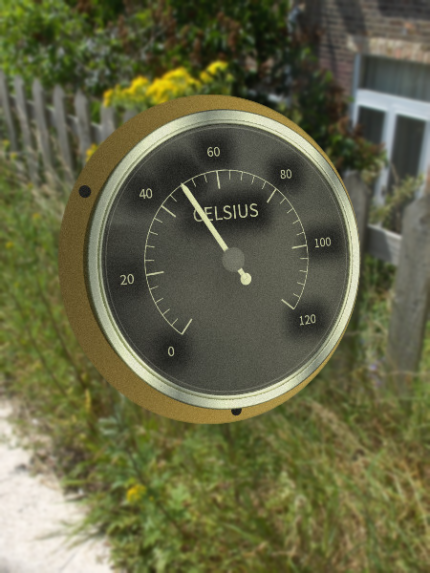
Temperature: 48 °C
